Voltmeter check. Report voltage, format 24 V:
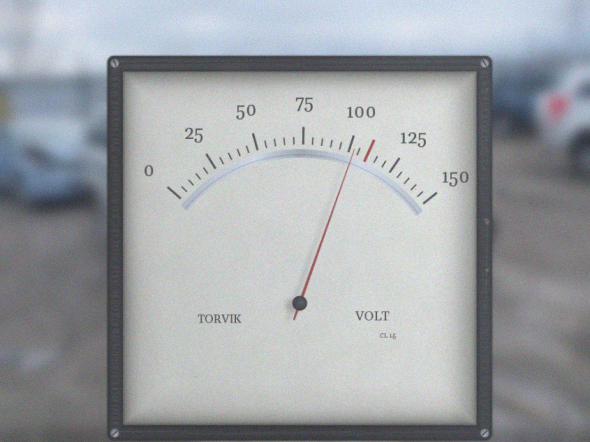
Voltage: 102.5 V
